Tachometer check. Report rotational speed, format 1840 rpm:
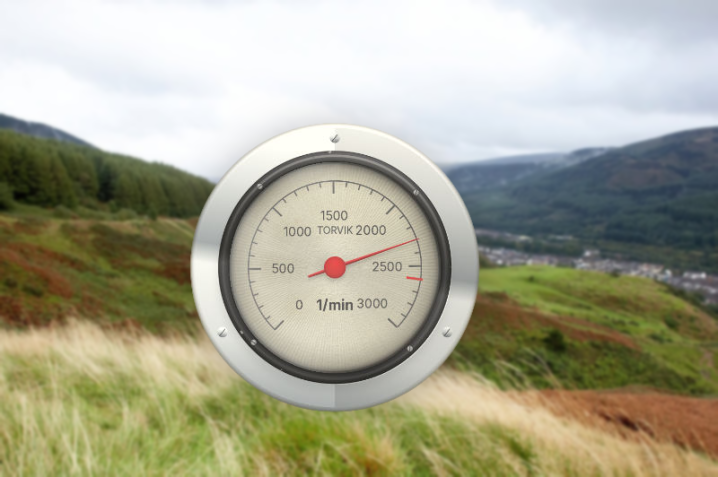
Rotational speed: 2300 rpm
